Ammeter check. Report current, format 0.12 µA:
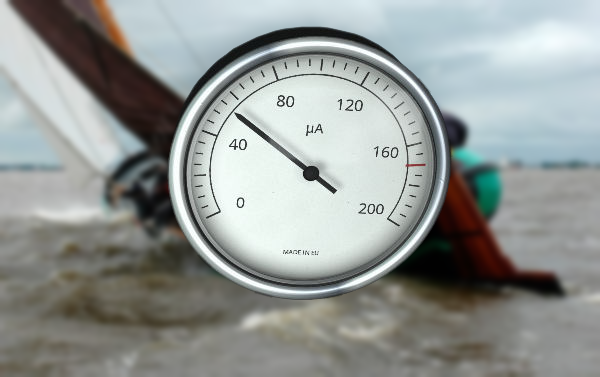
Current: 55 µA
